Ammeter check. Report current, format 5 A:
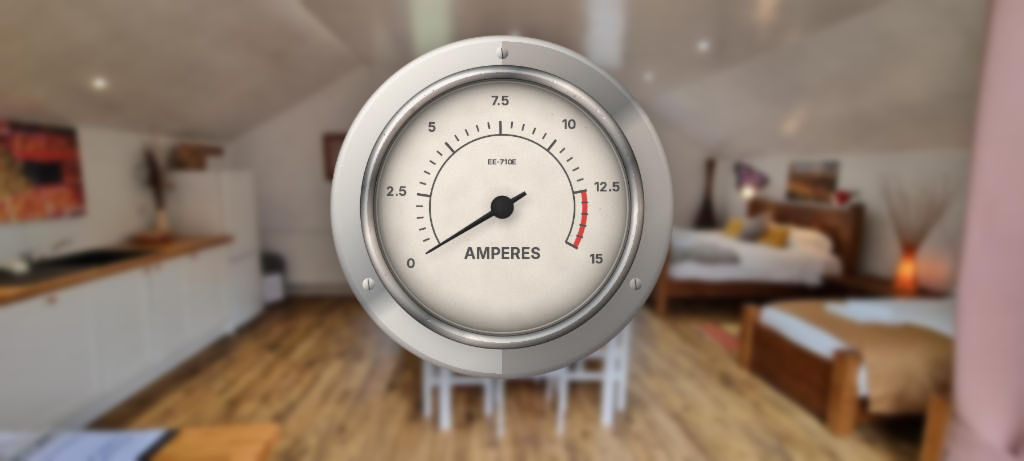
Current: 0 A
